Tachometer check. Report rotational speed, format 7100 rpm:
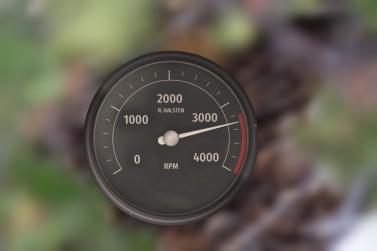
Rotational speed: 3300 rpm
